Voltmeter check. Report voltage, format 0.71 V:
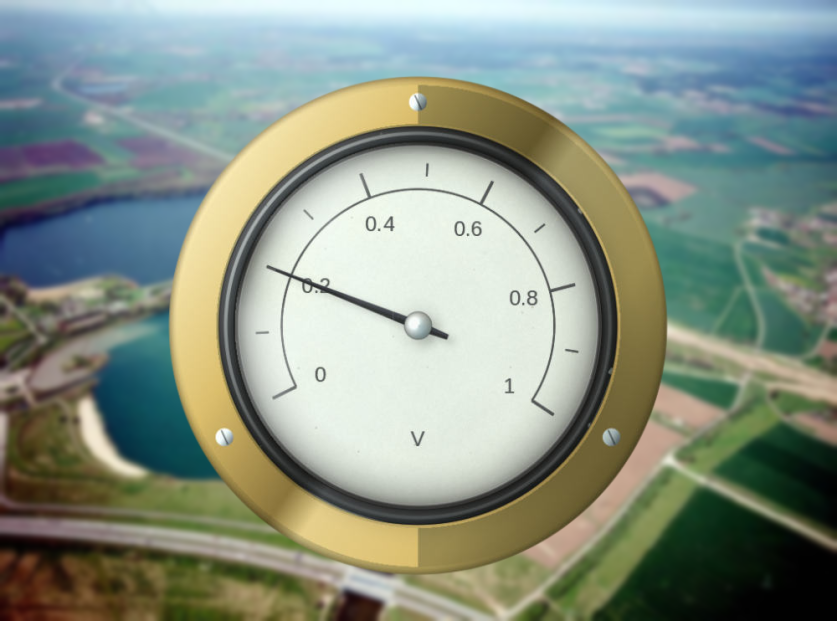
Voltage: 0.2 V
